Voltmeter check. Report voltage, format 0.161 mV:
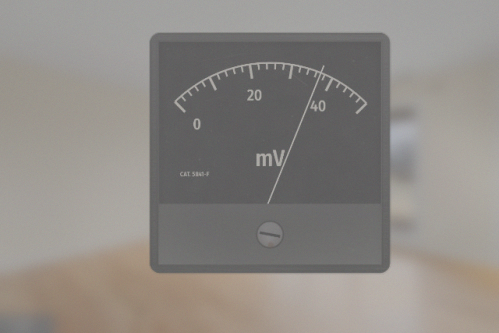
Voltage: 37 mV
